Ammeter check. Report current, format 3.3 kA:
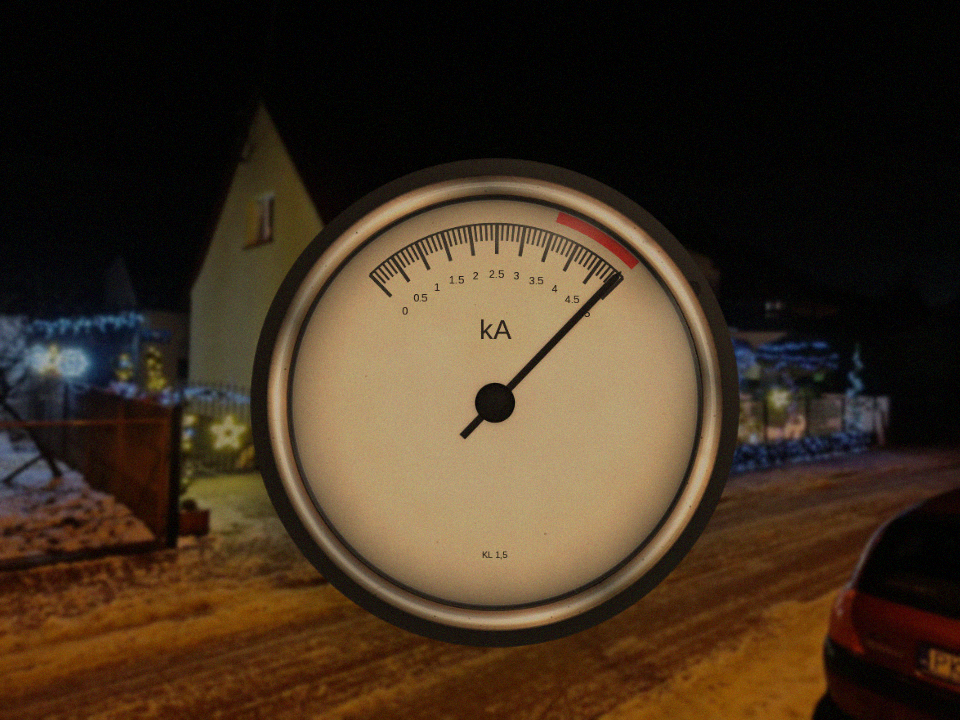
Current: 4.9 kA
